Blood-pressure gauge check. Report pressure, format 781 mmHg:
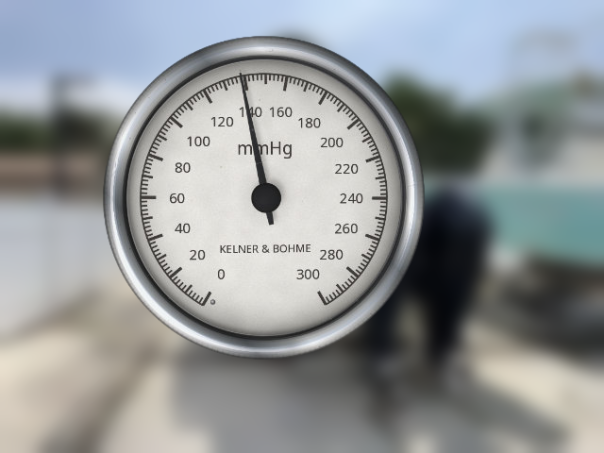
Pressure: 138 mmHg
